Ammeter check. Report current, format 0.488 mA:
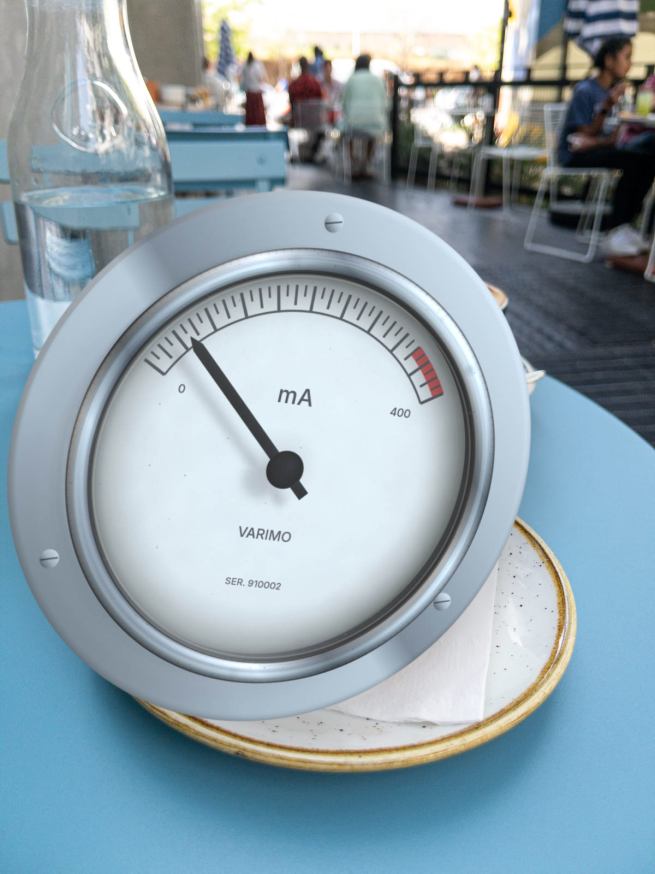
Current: 50 mA
